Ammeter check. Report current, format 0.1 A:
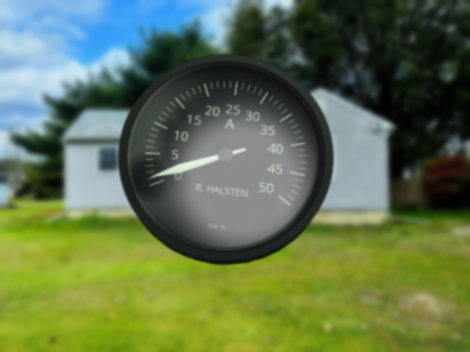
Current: 1 A
